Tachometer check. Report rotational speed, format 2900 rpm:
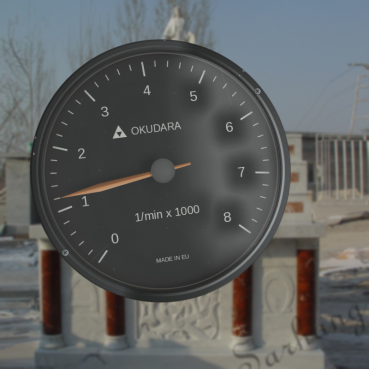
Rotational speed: 1200 rpm
